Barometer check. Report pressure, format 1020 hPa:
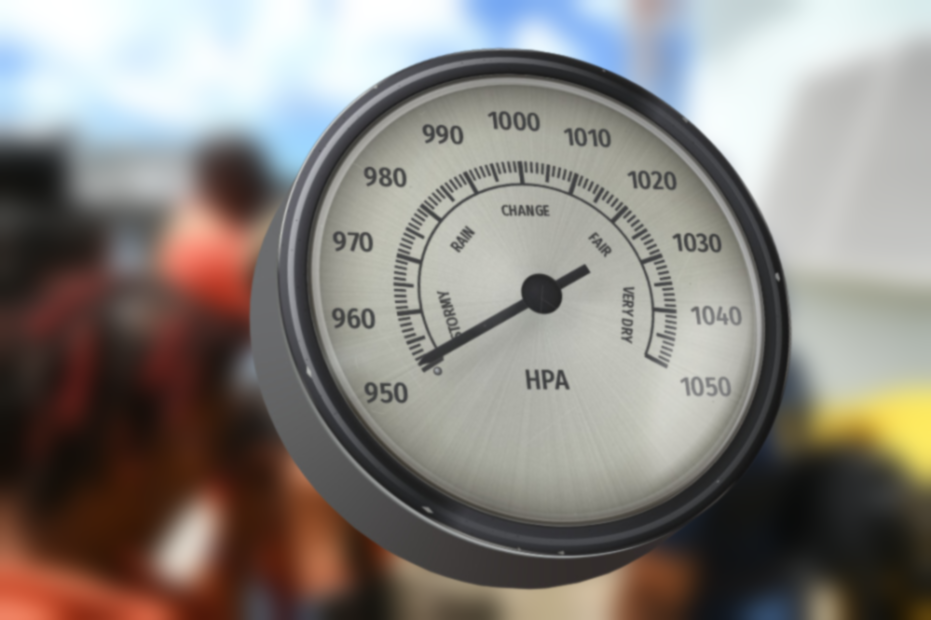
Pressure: 951 hPa
